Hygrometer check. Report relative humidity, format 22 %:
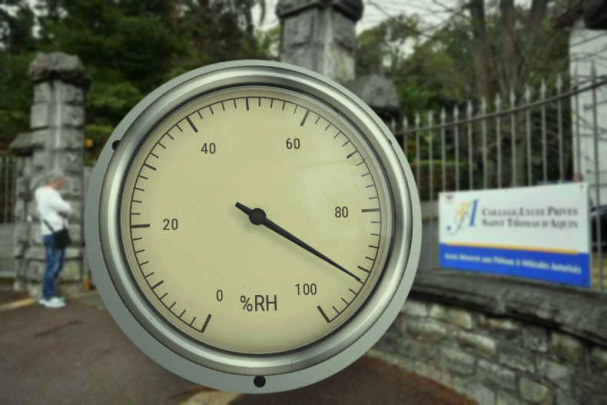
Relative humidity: 92 %
